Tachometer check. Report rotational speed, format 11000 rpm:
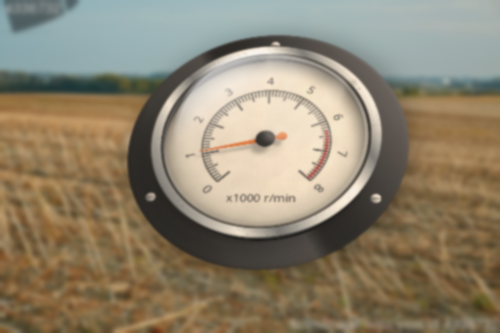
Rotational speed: 1000 rpm
